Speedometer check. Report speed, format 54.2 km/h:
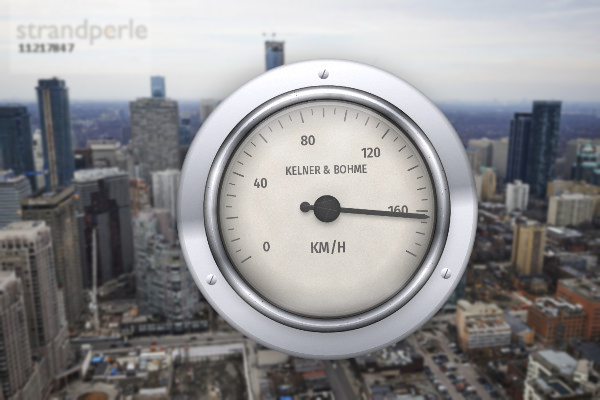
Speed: 162.5 km/h
